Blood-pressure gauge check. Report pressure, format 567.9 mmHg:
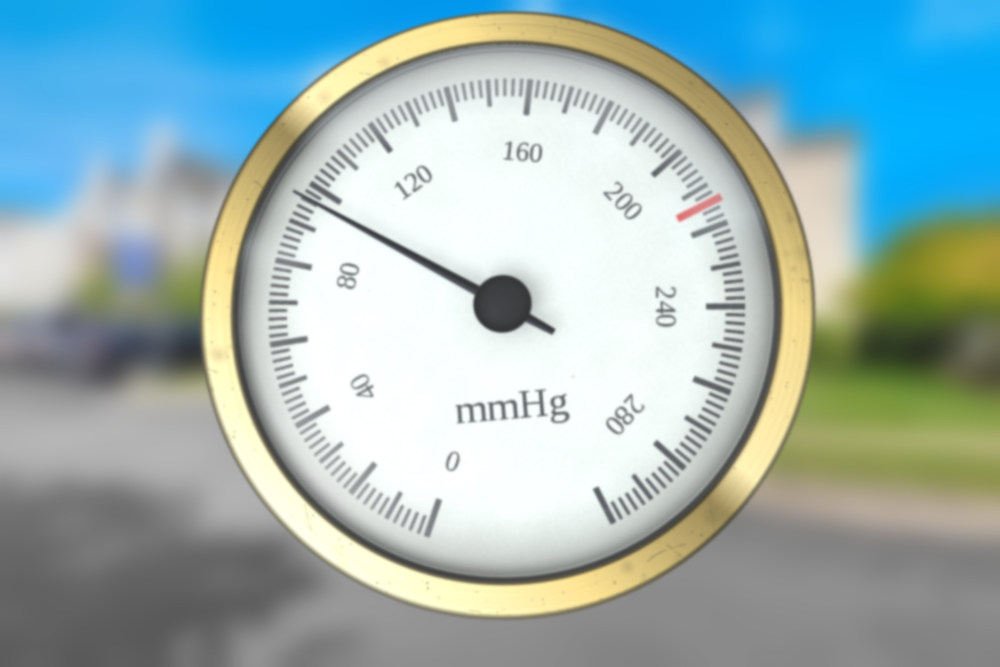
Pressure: 96 mmHg
